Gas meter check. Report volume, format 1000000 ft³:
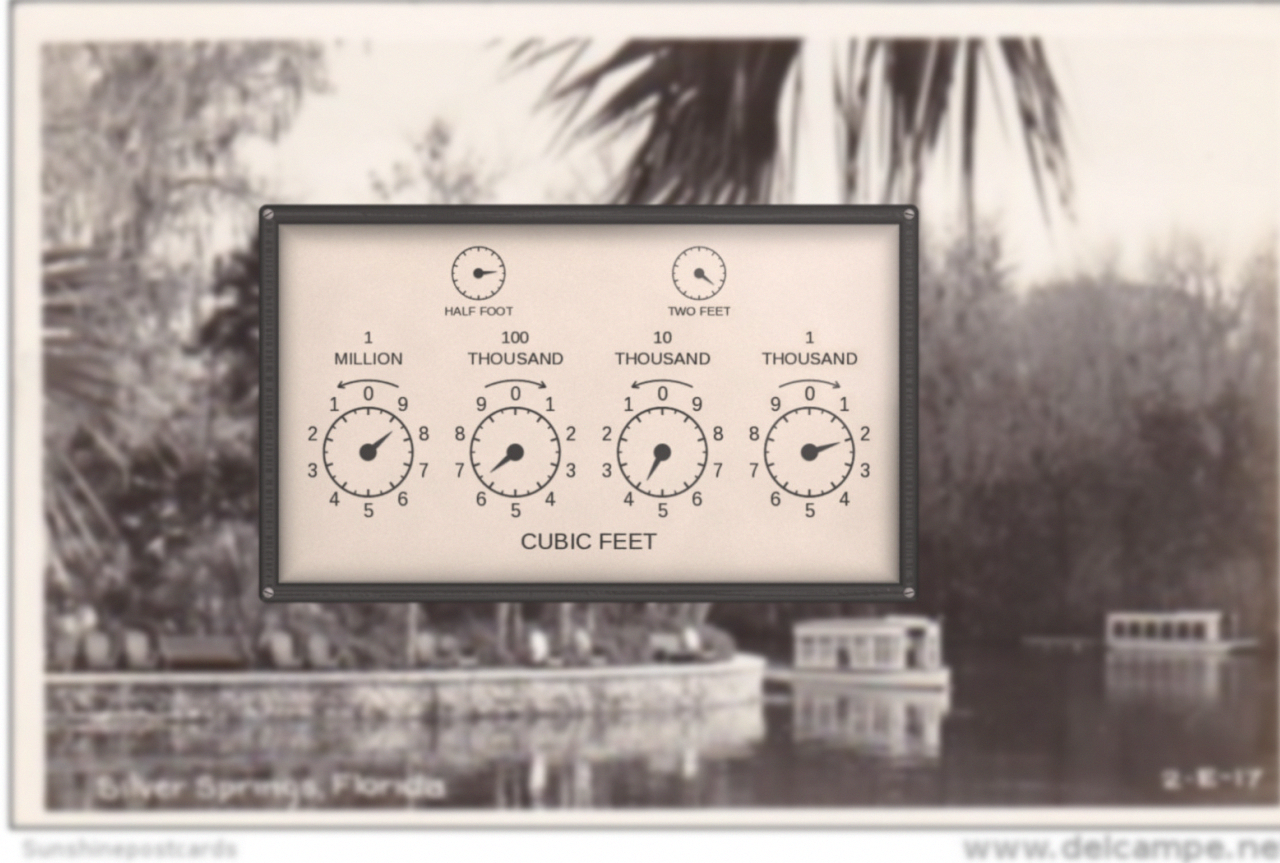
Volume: 864200 ft³
